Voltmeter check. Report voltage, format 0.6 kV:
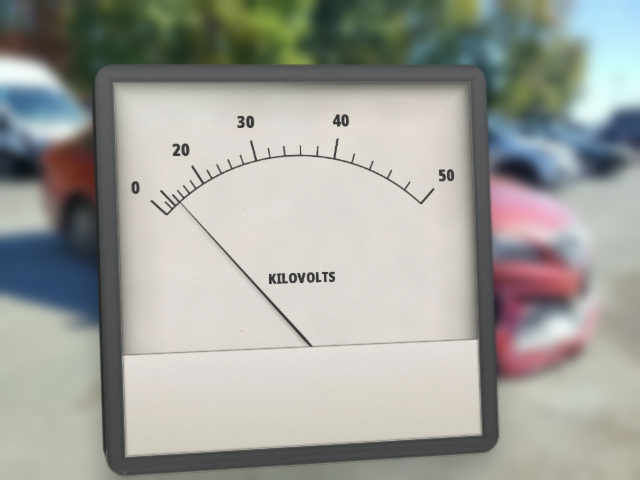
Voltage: 12 kV
